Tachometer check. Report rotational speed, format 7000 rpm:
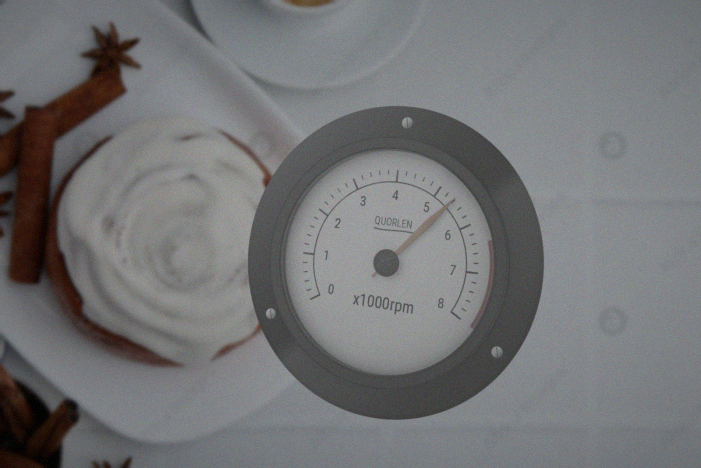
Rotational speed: 5400 rpm
